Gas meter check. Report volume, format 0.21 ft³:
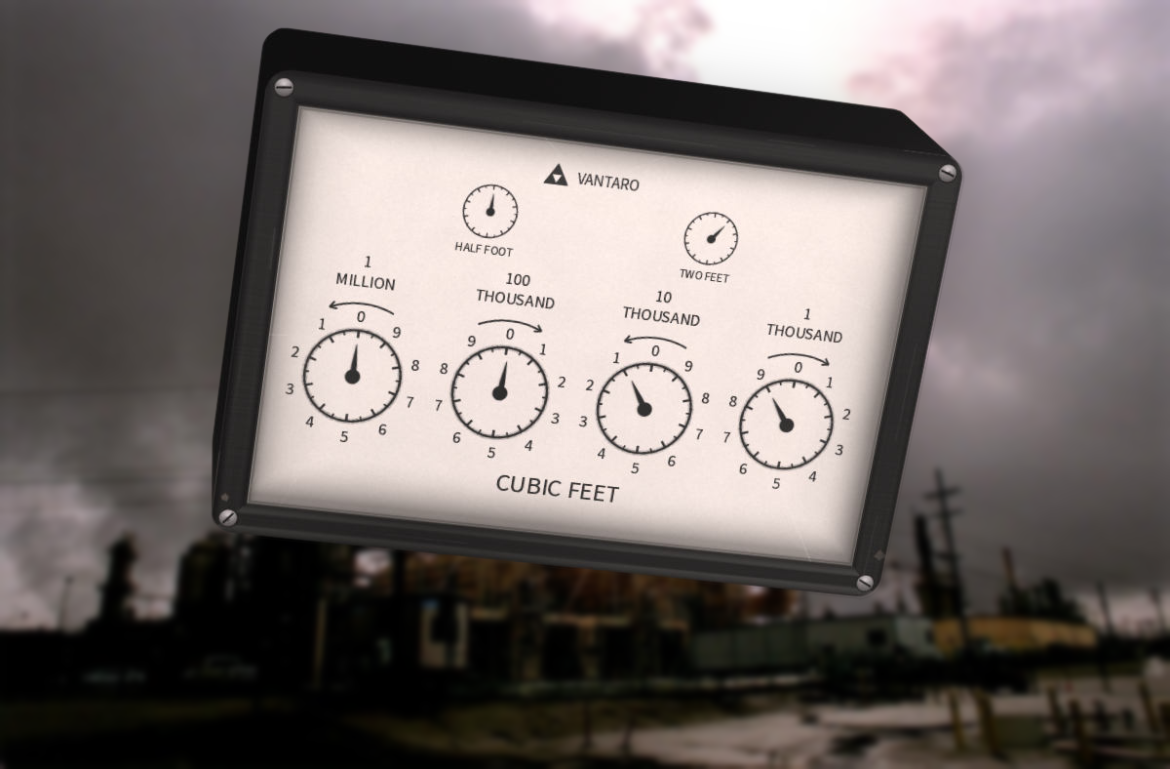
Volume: 900 ft³
